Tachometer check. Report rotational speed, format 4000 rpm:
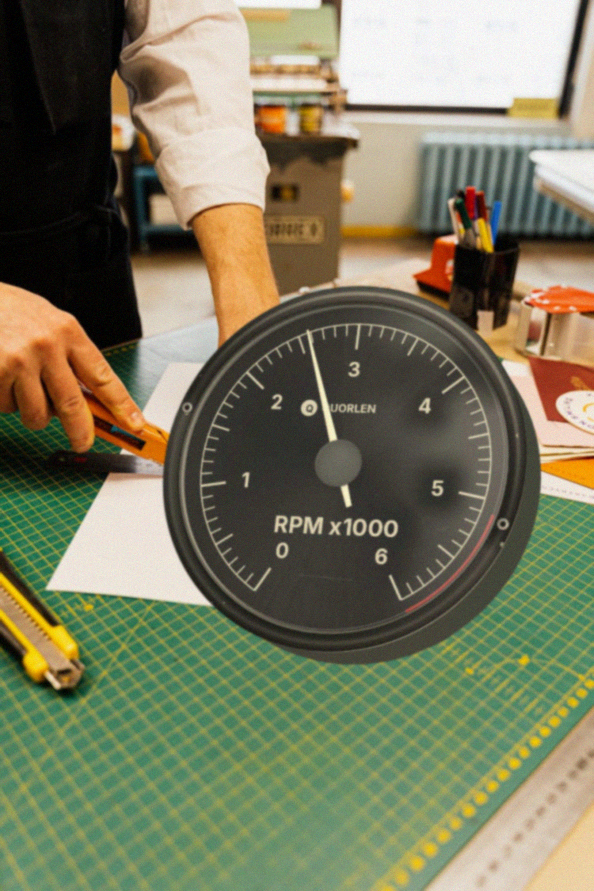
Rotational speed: 2600 rpm
